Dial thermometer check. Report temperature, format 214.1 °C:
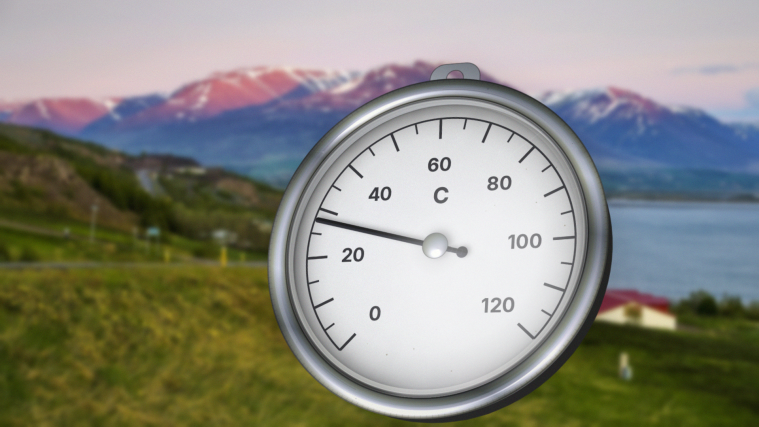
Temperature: 27.5 °C
